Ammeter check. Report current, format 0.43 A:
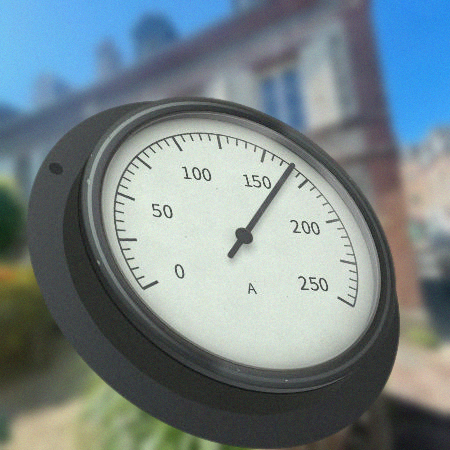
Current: 165 A
